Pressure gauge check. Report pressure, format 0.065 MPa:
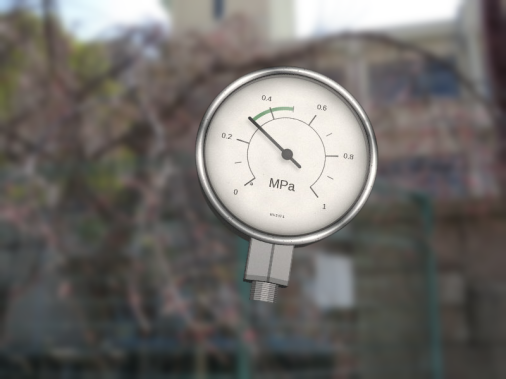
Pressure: 0.3 MPa
